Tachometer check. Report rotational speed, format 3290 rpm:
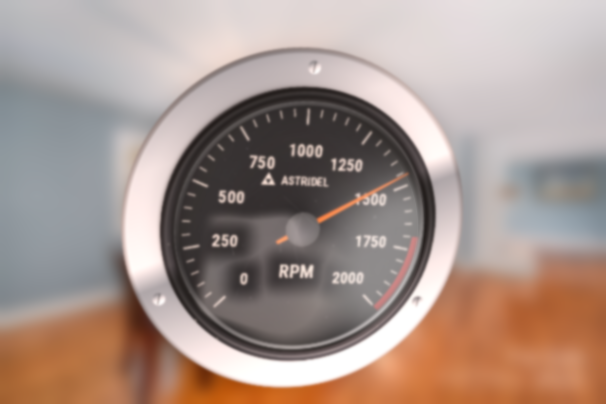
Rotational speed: 1450 rpm
